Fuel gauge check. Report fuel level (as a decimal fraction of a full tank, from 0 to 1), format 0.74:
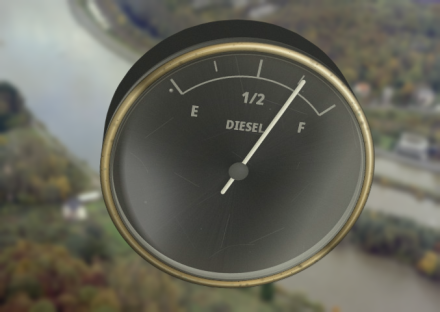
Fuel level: 0.75
